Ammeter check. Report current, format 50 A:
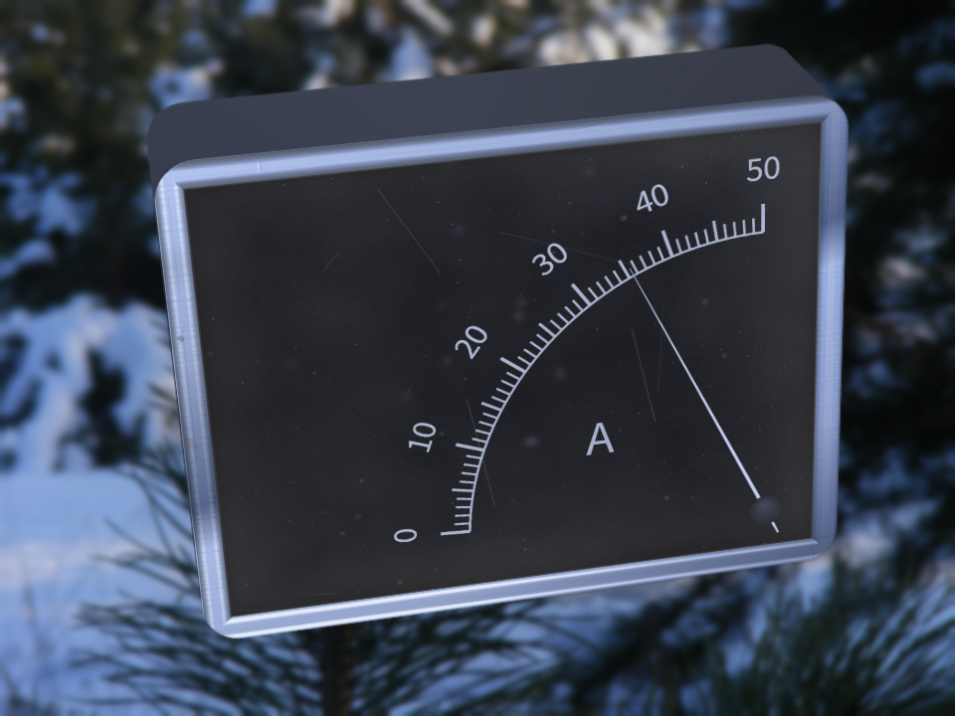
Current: 35.5 A
